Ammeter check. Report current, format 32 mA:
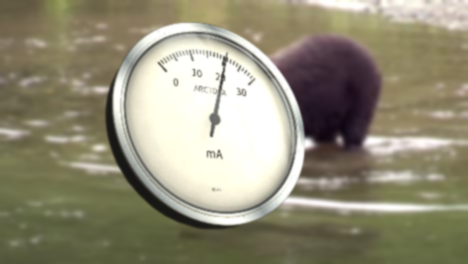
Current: 20 mA
